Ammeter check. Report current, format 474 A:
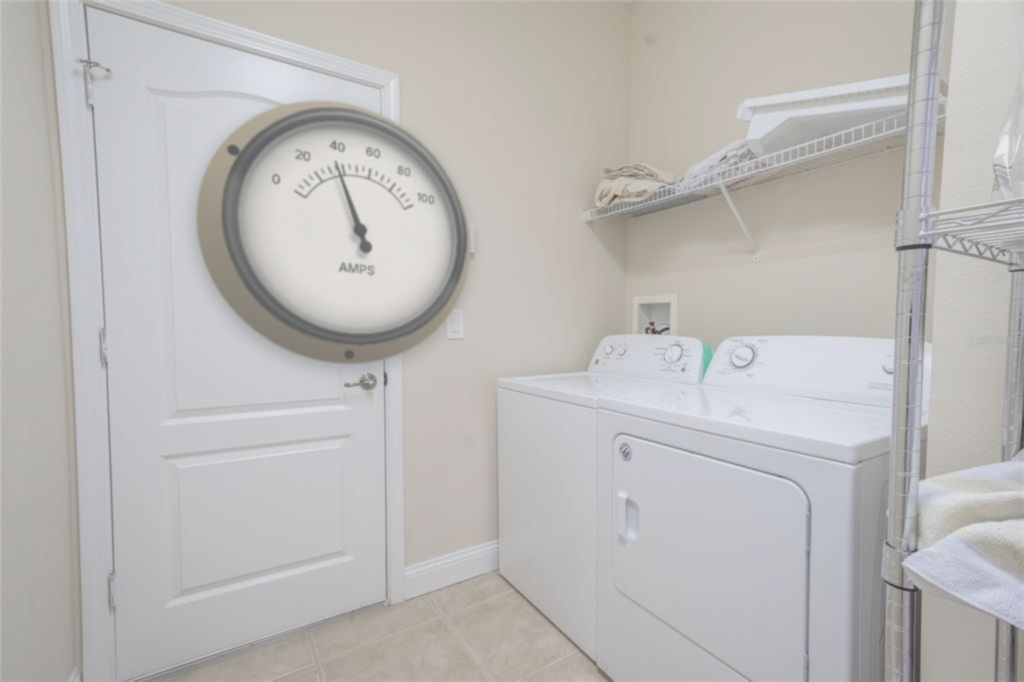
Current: 35 A
